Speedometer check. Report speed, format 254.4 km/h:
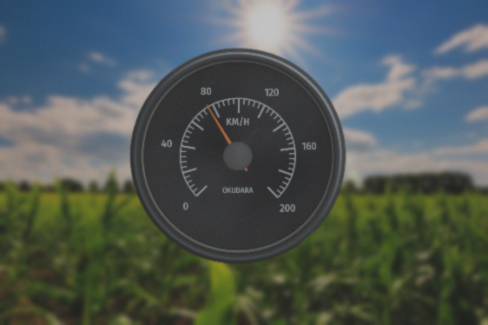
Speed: 76 km/h
